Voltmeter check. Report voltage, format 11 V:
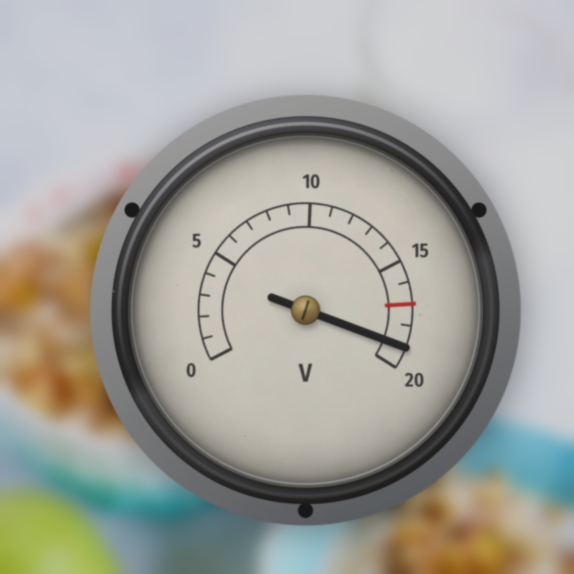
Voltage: 19 V
